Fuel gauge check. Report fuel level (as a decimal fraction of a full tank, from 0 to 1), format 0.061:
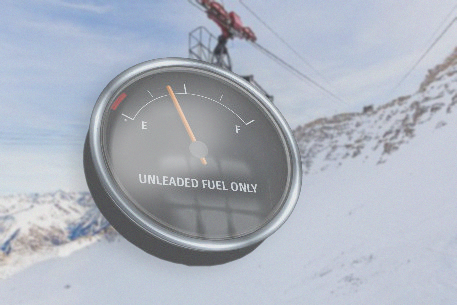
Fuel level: 0.375
